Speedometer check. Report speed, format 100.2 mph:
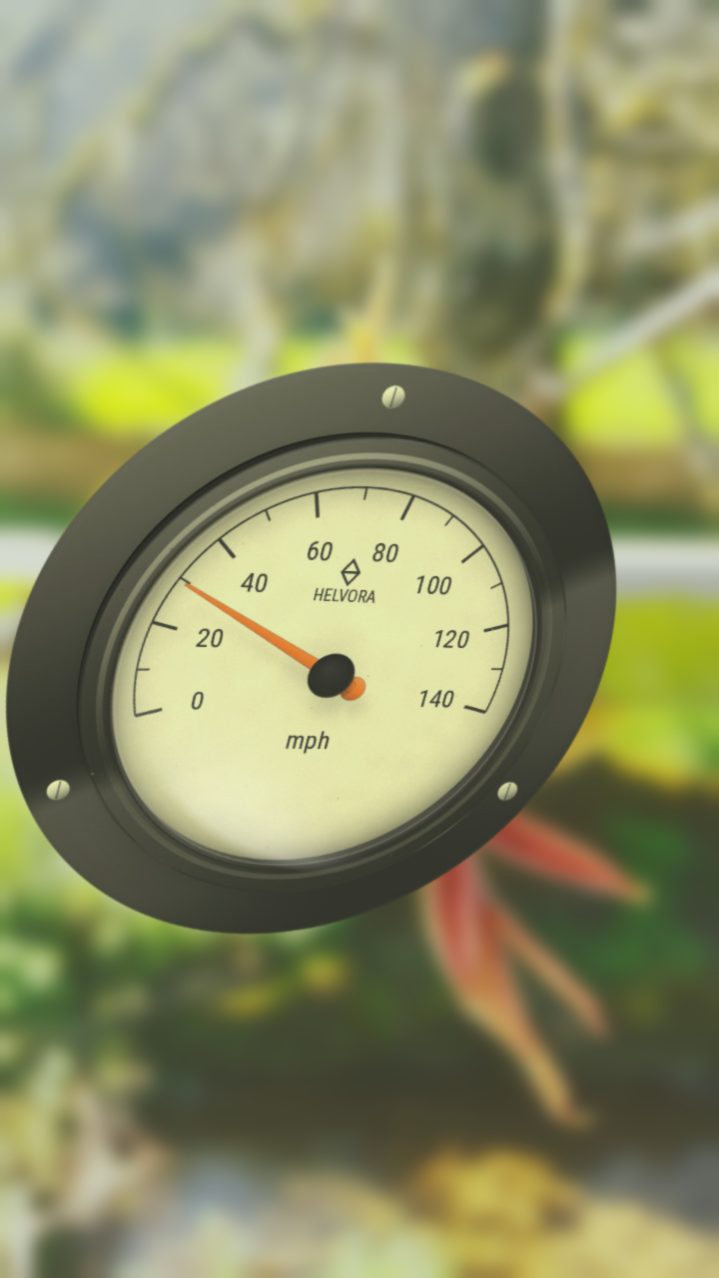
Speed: 30 mph
